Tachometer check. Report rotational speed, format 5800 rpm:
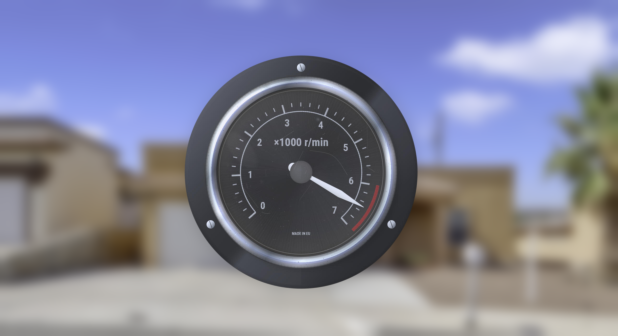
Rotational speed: 6500 rpm
